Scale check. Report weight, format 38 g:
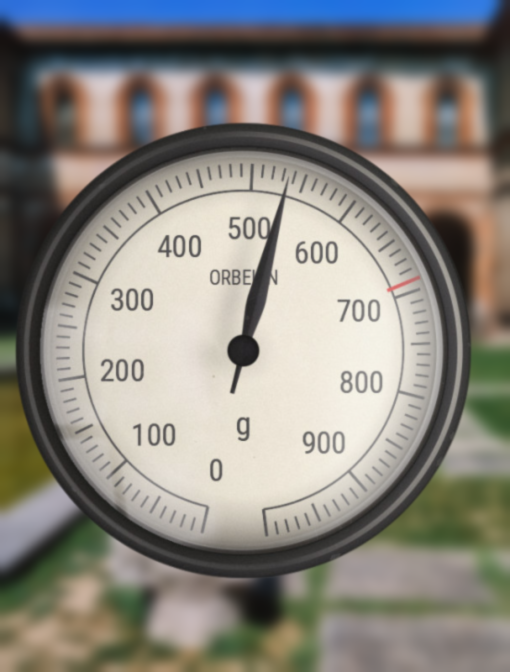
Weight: 535 g
